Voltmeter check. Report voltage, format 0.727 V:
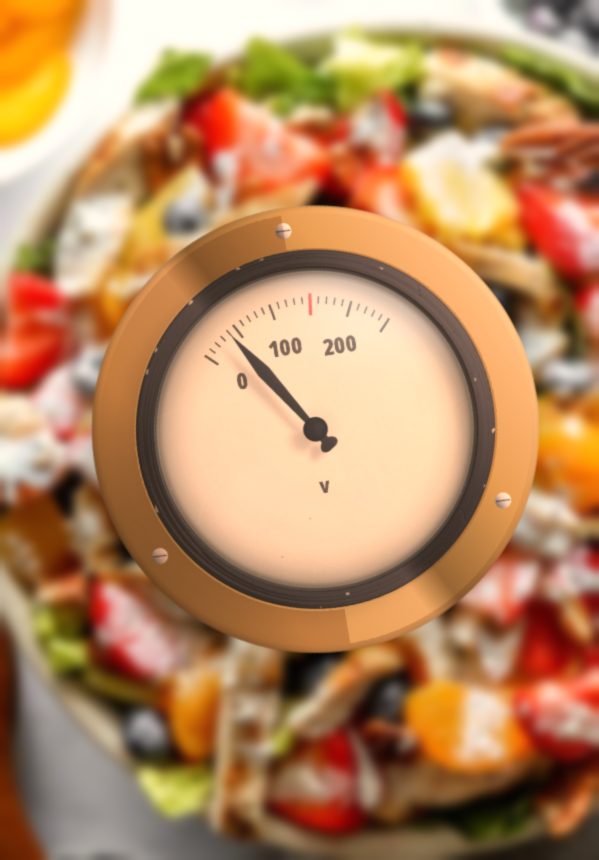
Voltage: 40 V
